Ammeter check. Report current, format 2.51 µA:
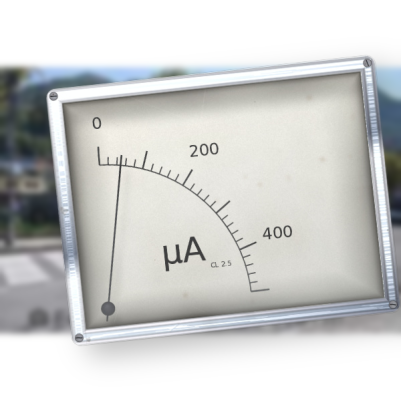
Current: 50 µA
